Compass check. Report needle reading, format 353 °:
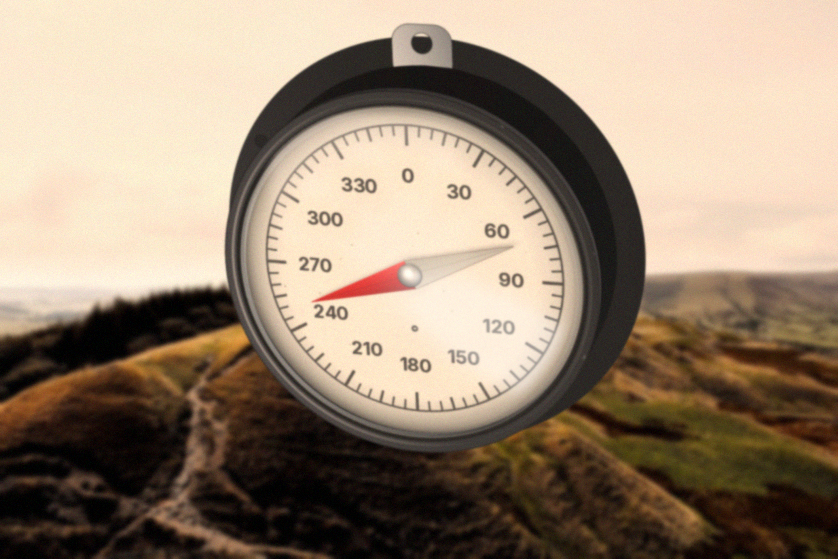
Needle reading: 250 °
